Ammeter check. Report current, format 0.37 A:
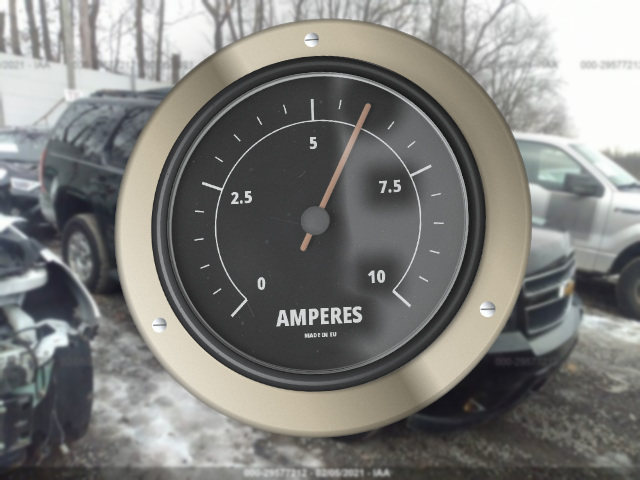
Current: 6 A
